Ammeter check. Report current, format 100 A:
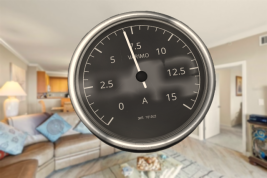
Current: 7 A
